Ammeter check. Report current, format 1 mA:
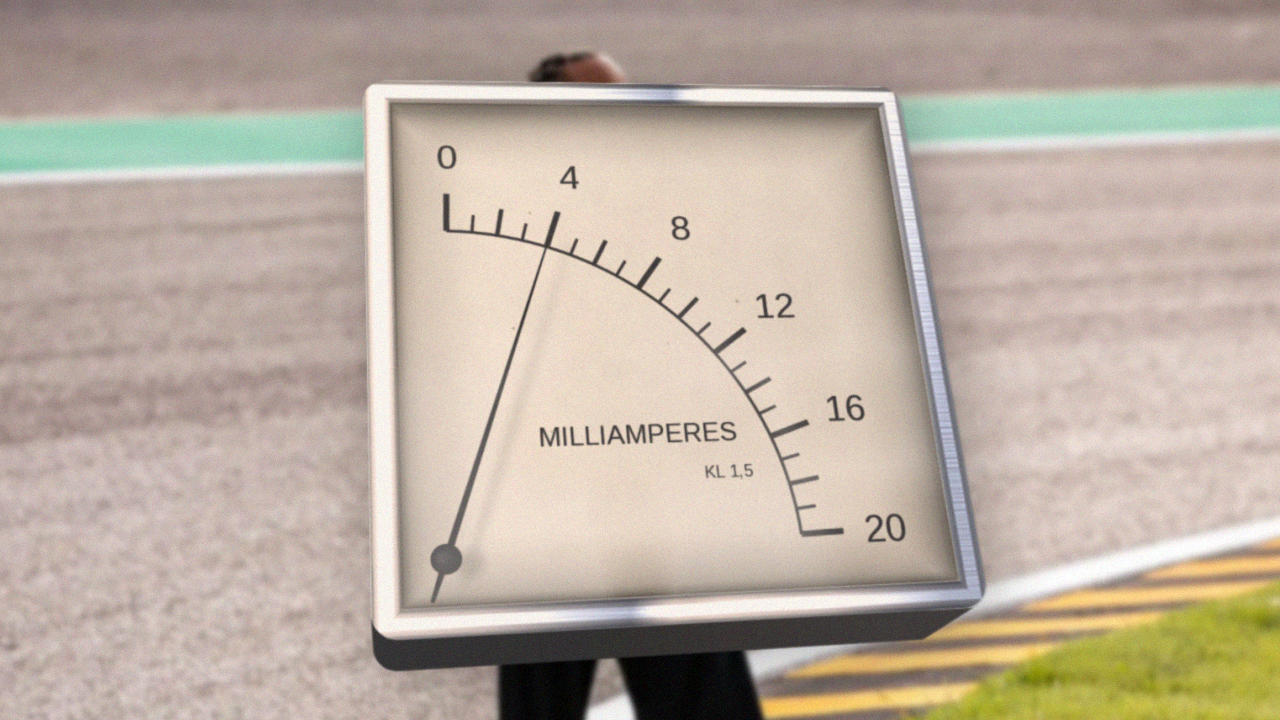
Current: 4 mA
